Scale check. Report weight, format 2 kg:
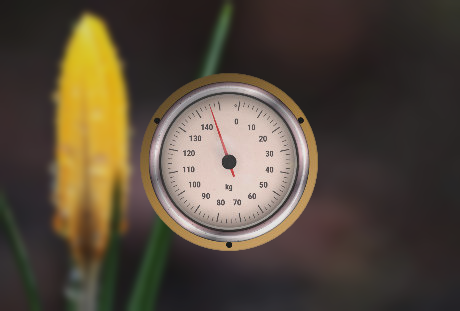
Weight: 146 kg
